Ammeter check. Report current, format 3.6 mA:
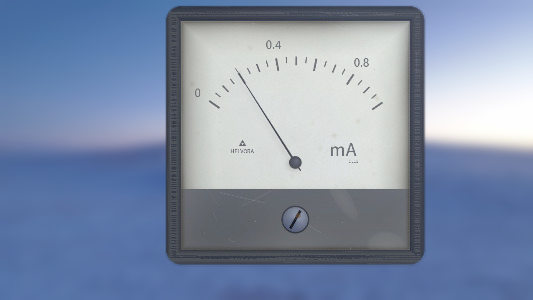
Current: 0.2 mA
